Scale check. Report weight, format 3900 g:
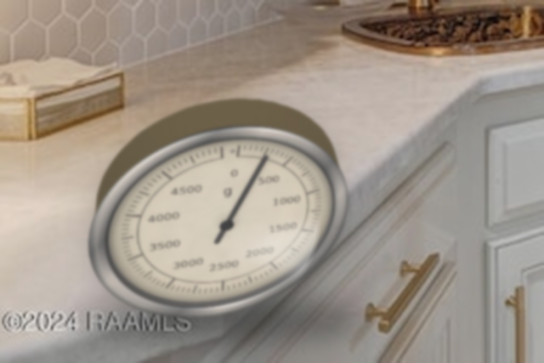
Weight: 250 g
